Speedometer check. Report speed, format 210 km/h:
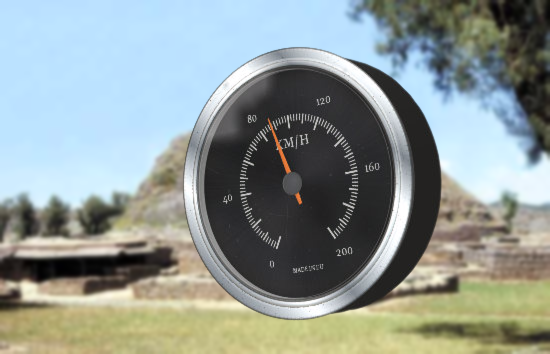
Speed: 90 km/h
